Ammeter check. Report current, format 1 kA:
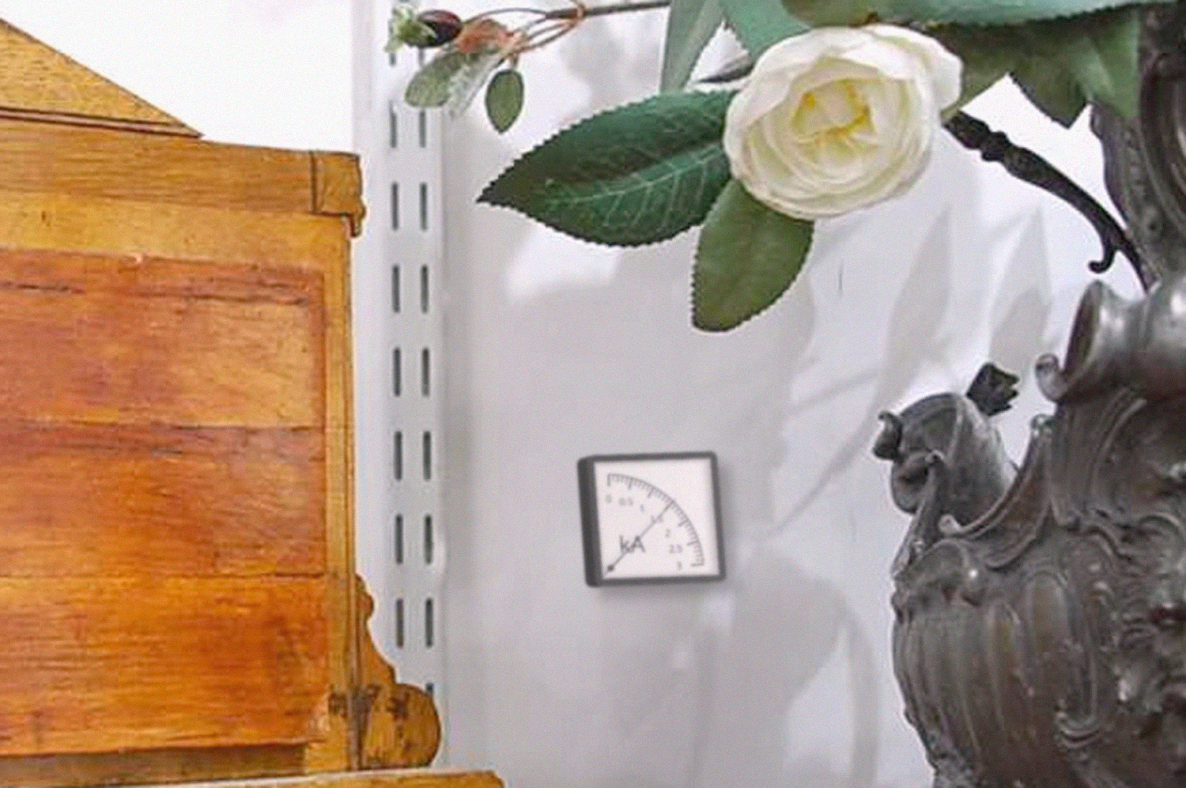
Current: 1.5 kA
